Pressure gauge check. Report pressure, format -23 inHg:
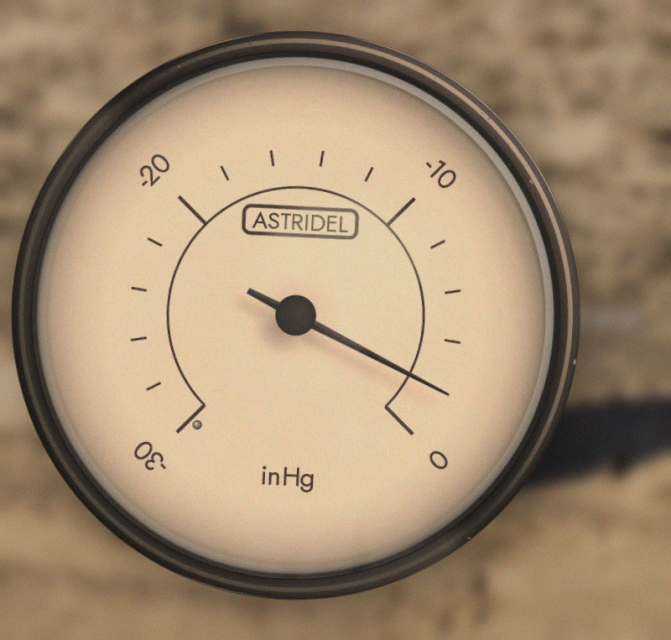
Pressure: -2 inHg
